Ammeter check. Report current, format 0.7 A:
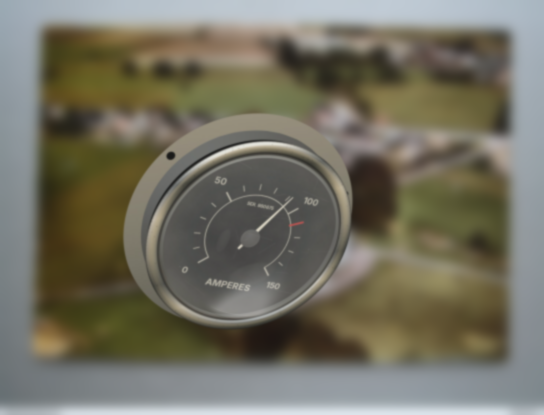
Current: 90 A
